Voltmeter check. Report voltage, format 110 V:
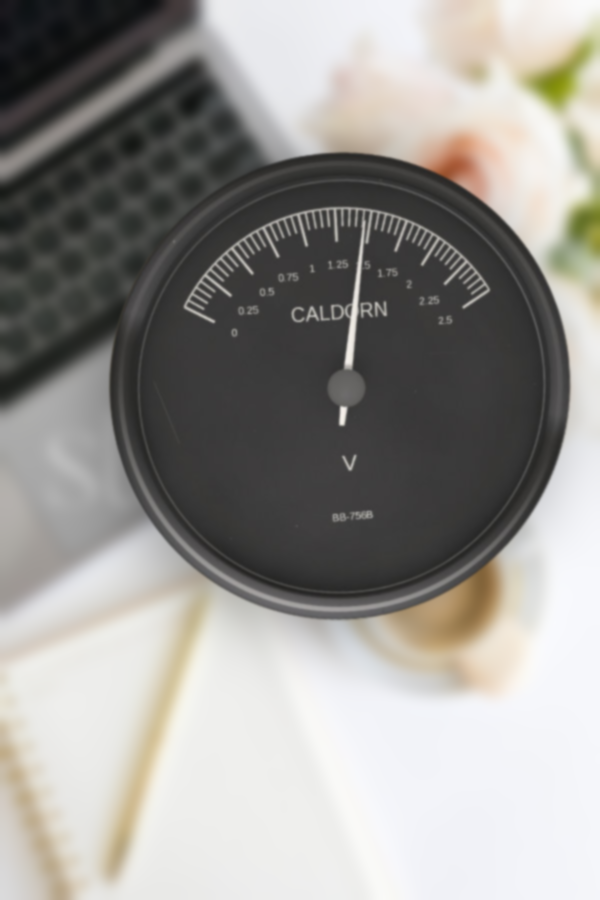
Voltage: 1.45 V
